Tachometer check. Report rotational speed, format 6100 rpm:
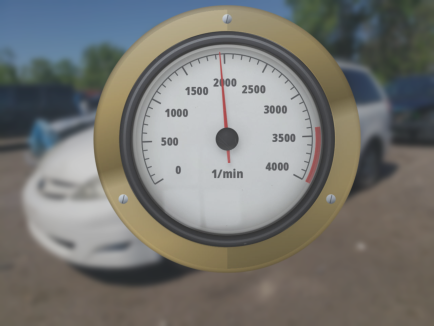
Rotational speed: 1950 rpm
